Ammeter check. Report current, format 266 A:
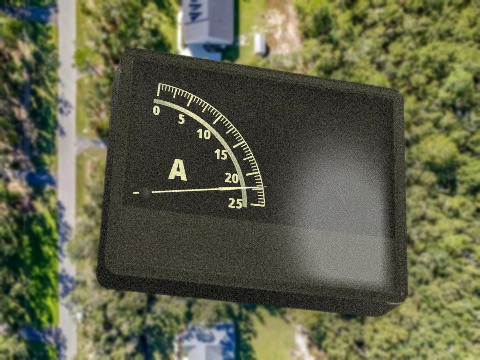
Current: 22.5 A
